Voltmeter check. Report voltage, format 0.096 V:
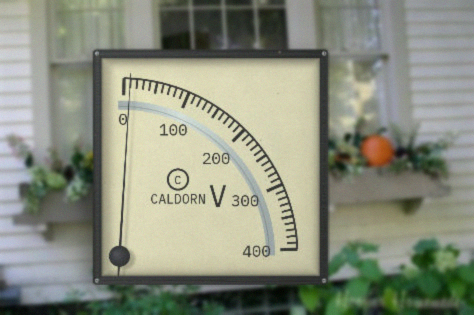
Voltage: 10 V
